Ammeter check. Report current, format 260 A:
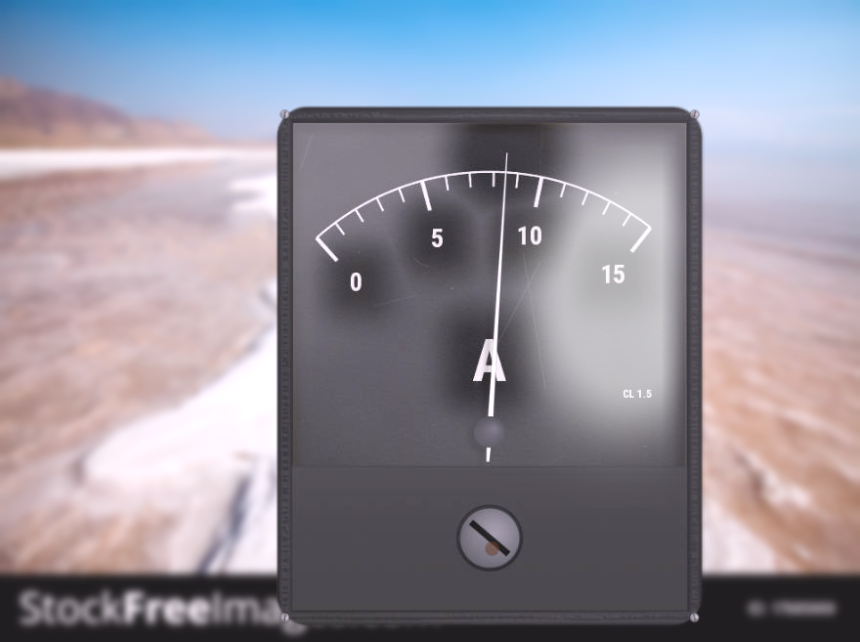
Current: 8.5 A
